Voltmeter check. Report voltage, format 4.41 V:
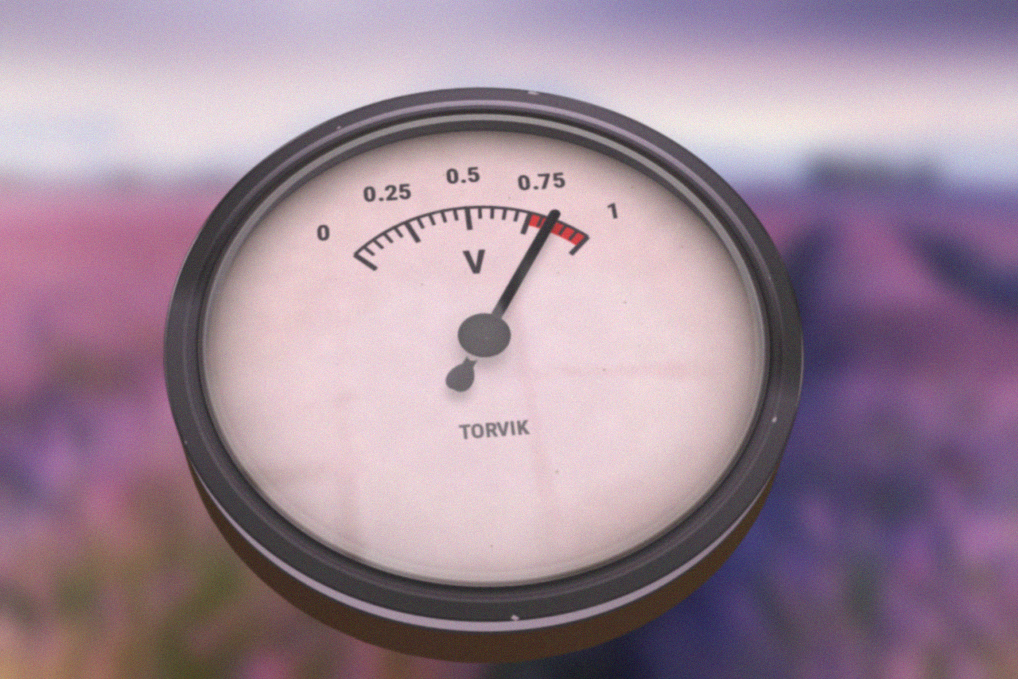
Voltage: 0.85 V
